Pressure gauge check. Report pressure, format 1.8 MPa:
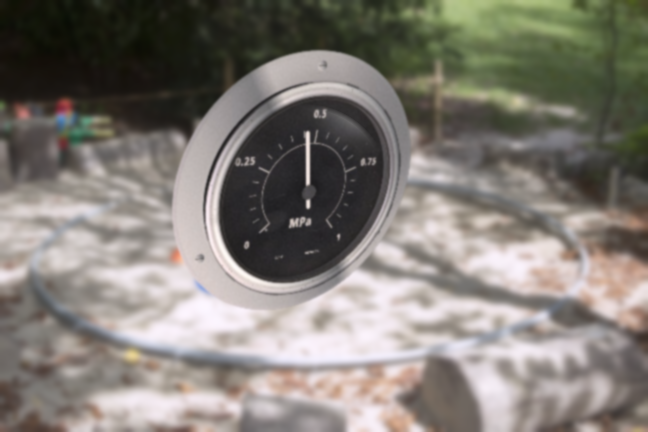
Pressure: 0.45 MPa
